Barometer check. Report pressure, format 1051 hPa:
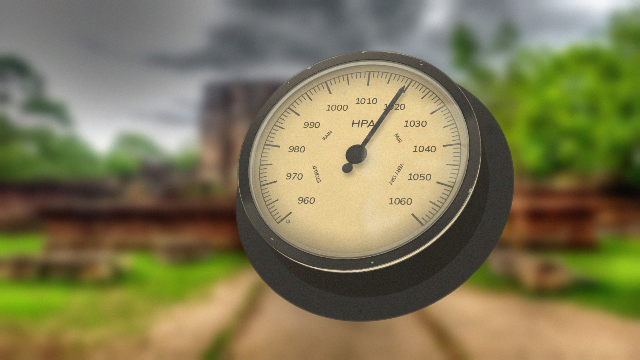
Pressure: 1020 hPa
